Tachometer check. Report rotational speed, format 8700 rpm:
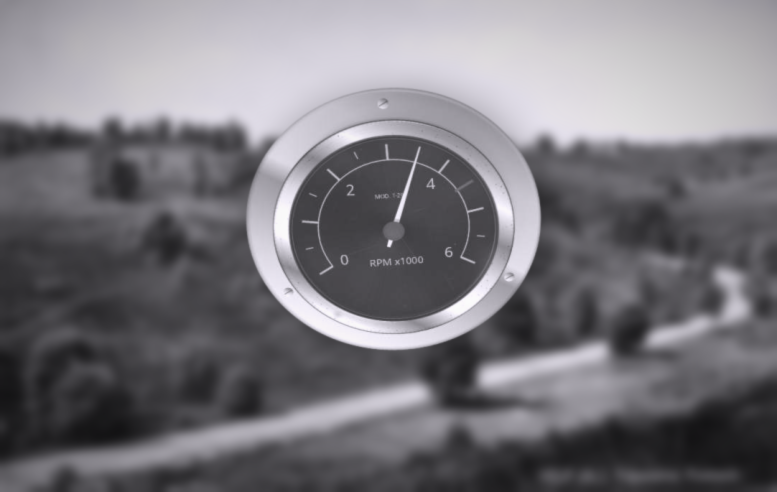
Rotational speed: 3500 rpm
